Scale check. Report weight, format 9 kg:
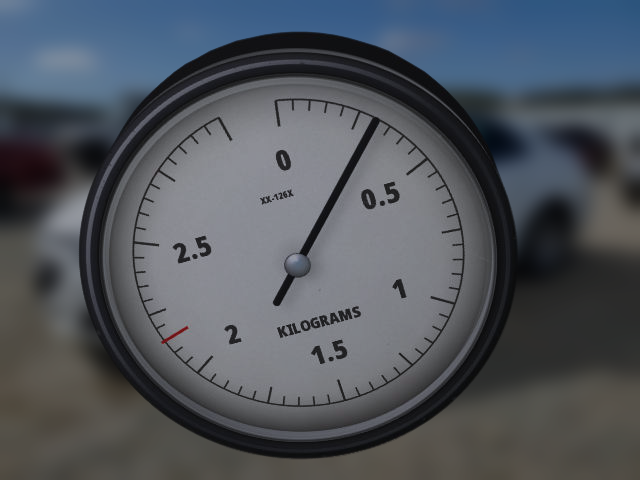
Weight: 0.3 kg
